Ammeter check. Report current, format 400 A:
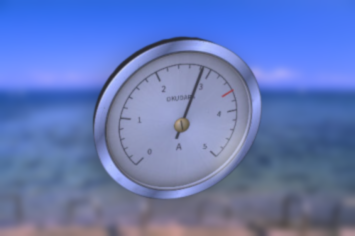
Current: 2.8 A
